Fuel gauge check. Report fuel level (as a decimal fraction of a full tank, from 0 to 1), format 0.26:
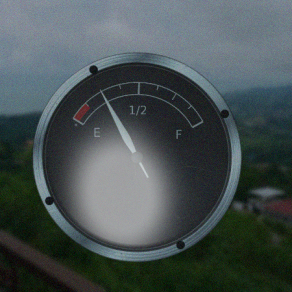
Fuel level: 0.25
